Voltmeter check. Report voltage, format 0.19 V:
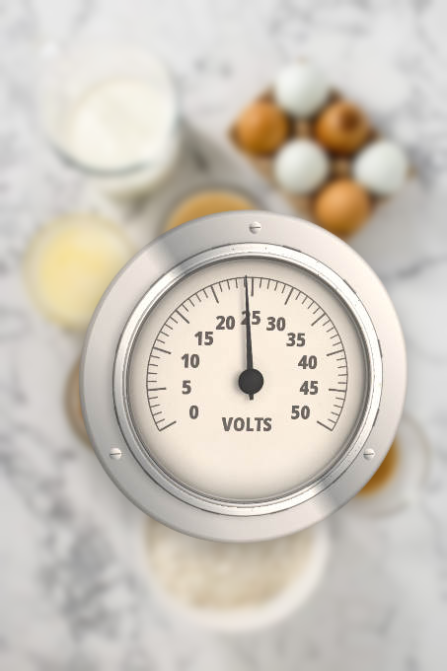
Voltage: 24 V
